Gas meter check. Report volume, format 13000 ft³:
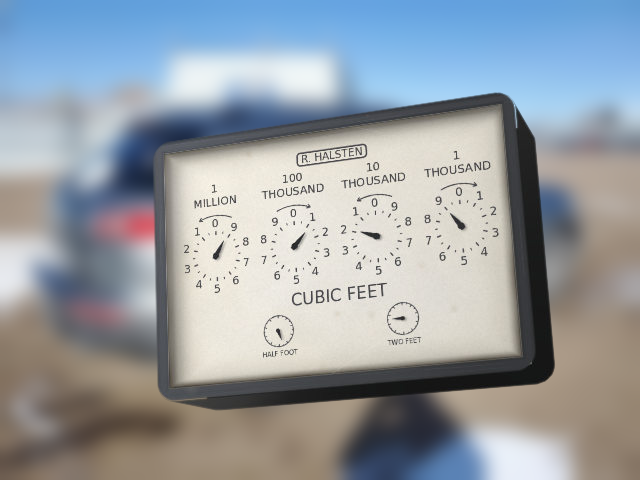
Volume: 911900 ft³
